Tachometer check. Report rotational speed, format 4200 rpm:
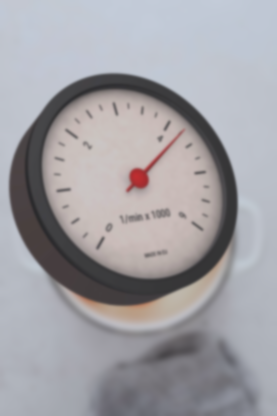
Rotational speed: 4250 rpm
